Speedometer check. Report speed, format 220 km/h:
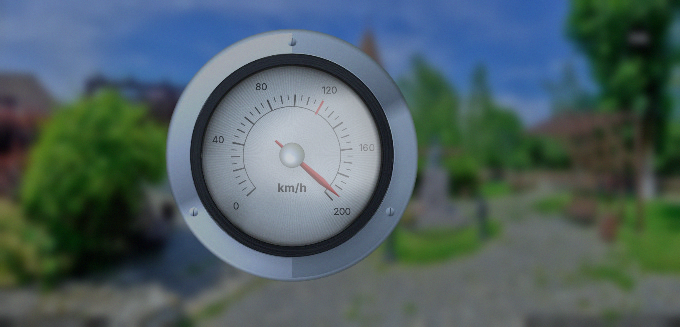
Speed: 195 km/h
